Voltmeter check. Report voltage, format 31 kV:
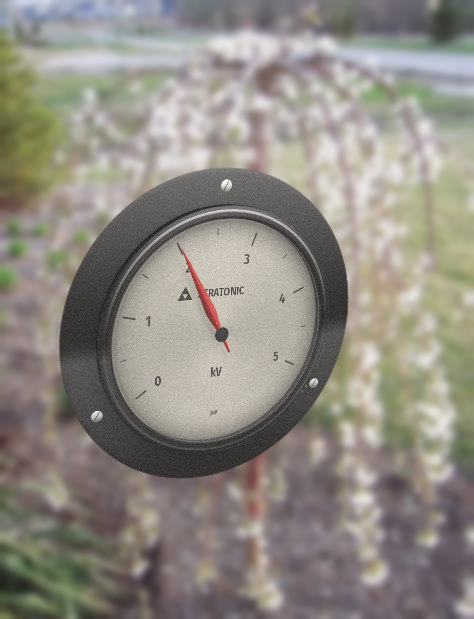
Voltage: 2 kV
